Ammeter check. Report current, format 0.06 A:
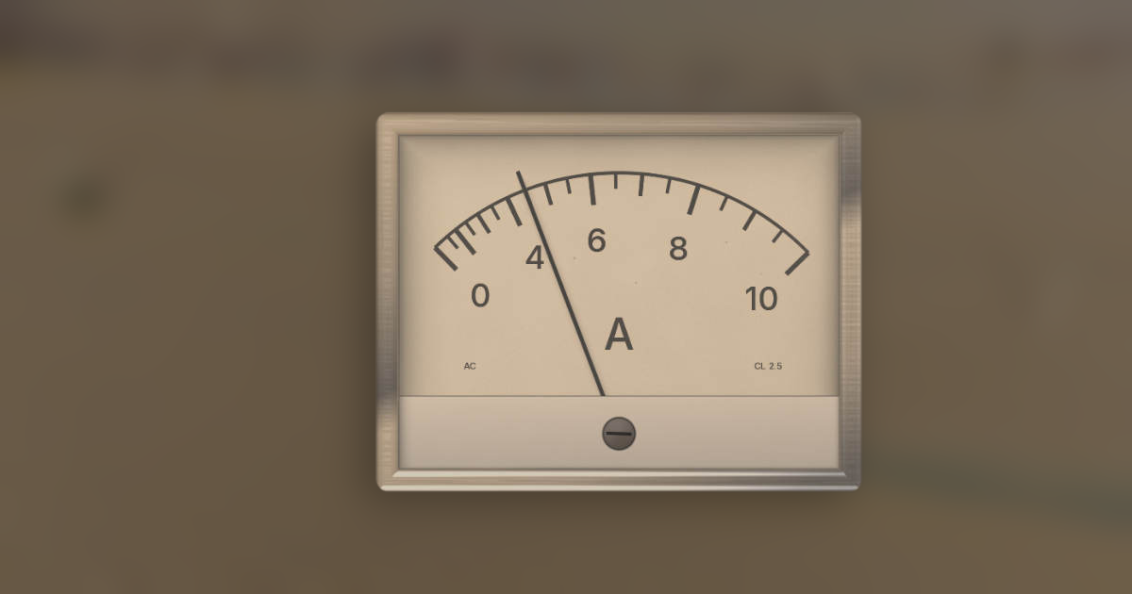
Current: 4.5 A
